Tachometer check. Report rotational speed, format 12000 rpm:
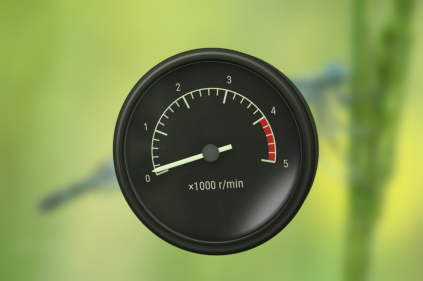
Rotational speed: 100 rpm
